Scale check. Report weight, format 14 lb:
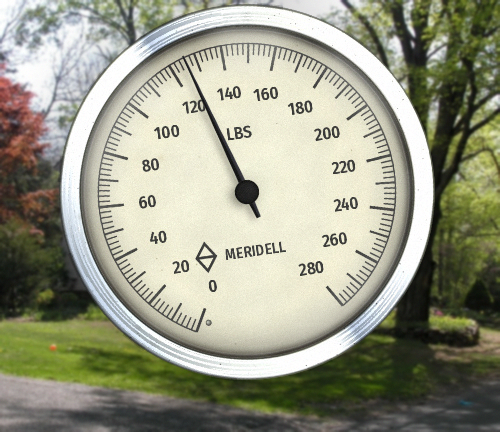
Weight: 126 lb
